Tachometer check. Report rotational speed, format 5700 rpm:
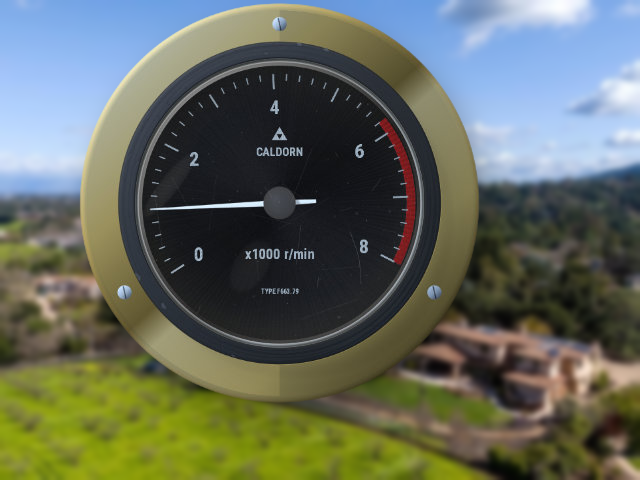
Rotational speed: 1000 rpm
